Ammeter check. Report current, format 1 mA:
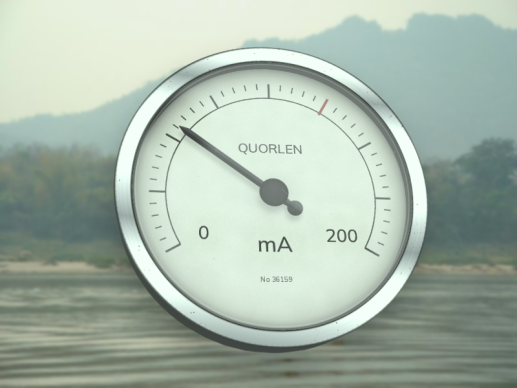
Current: 55 mA
